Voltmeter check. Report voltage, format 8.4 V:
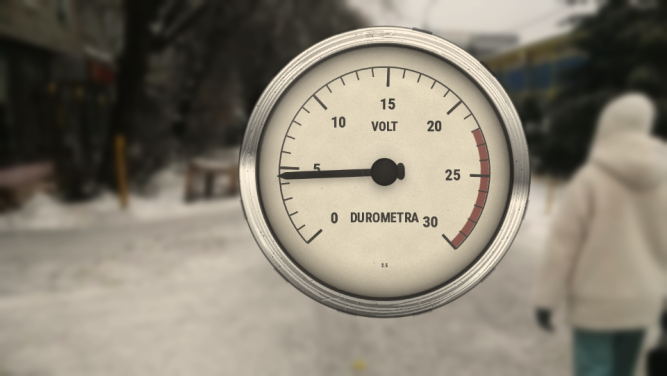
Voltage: 4.5 V
